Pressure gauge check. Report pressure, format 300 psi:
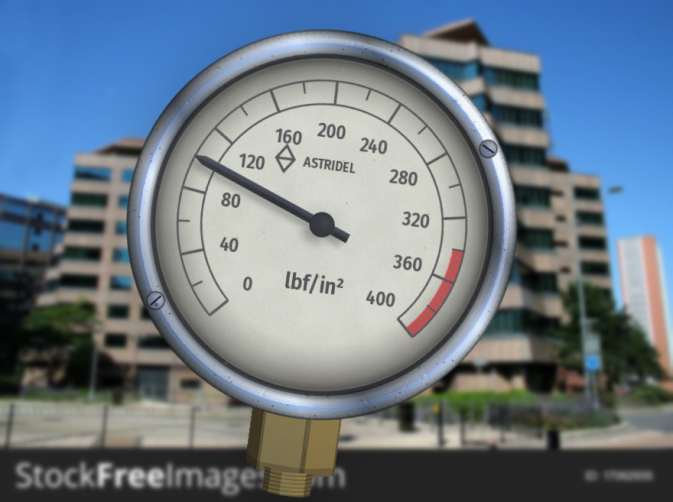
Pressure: 100 psi
